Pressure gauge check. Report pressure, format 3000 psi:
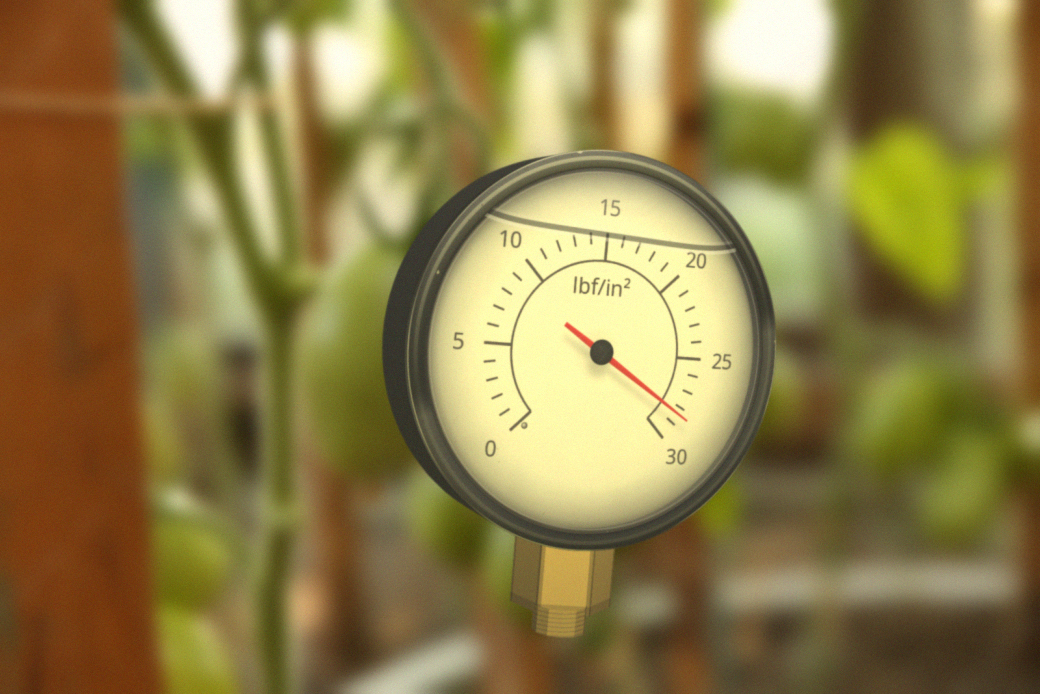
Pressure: 28.5 psi
